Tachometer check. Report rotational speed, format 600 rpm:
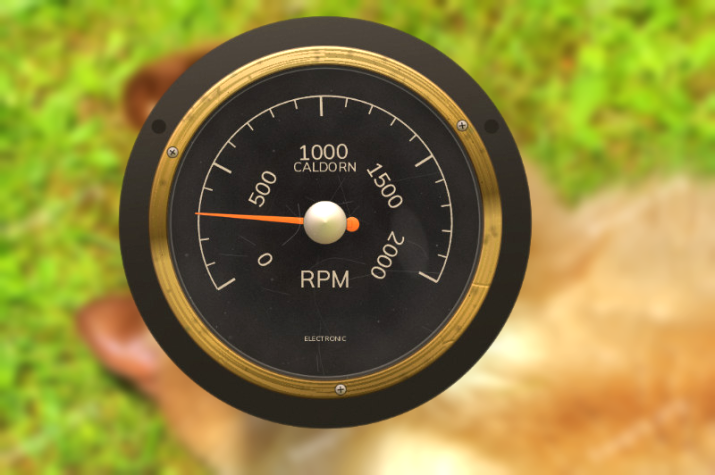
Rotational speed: 300 rpm
